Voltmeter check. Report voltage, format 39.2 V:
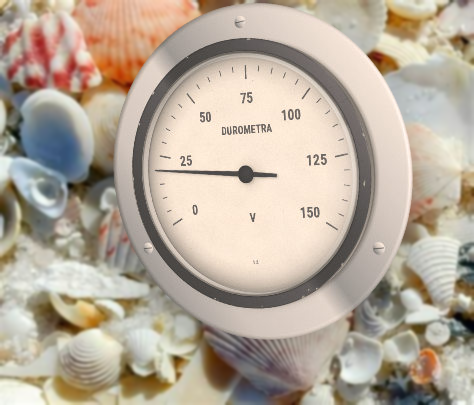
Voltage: 20 V
